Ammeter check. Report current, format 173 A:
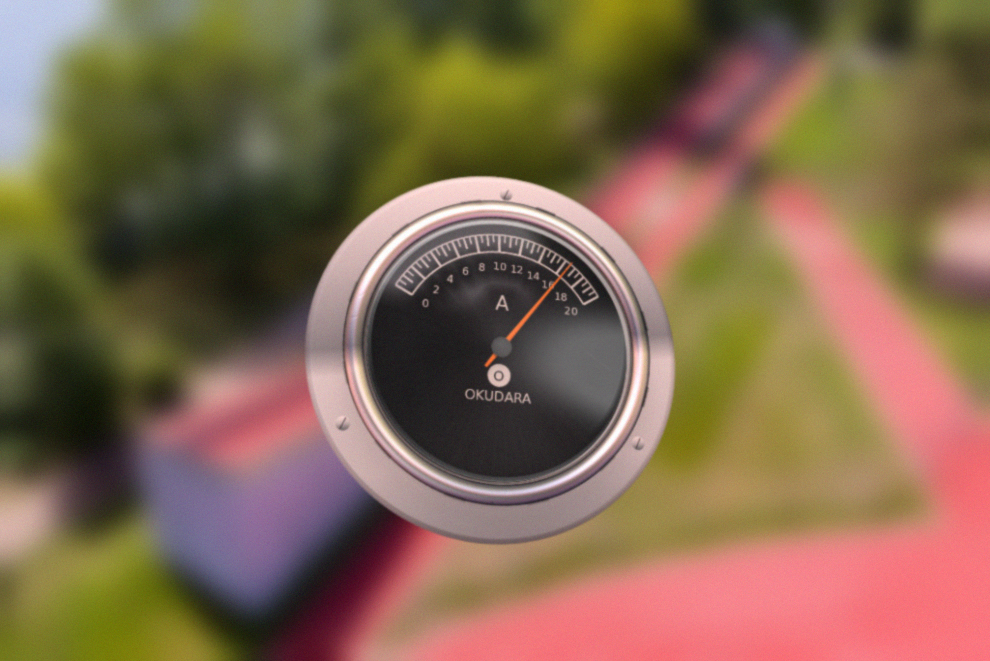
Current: 16.5 A
